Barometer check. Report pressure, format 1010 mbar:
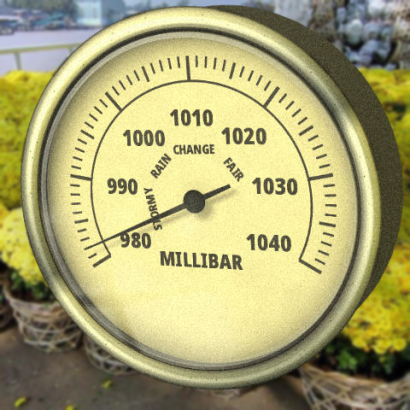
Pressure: 982 mbar
